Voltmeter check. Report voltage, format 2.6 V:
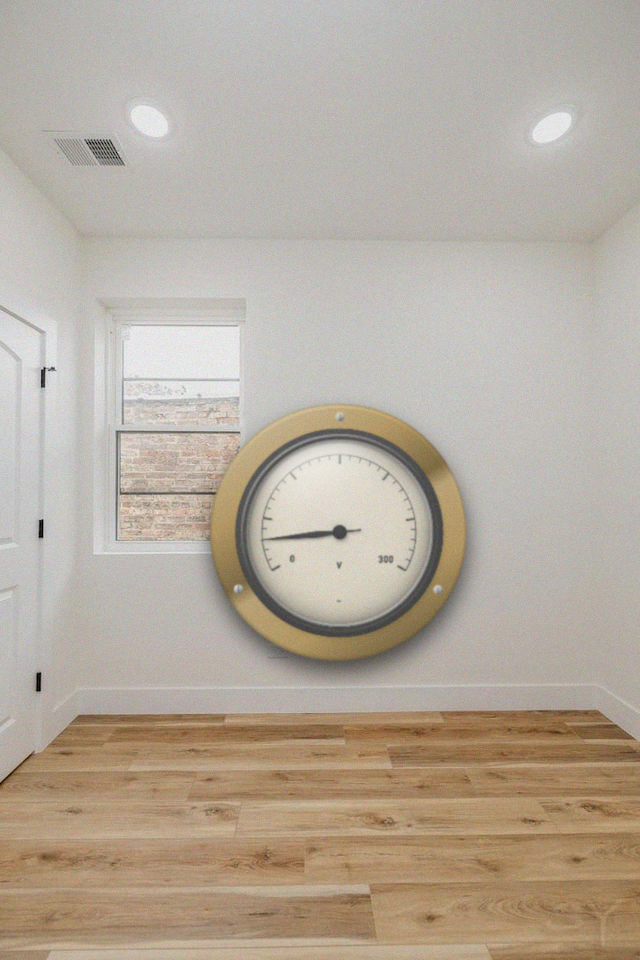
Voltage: 30 V
